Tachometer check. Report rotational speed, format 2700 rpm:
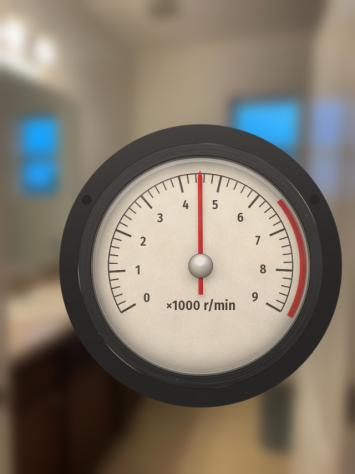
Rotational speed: 4500 rpm
